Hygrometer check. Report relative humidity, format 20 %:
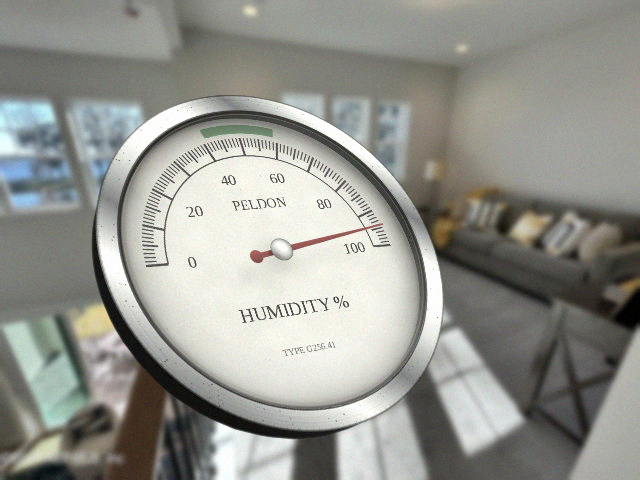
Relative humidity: 95 %
